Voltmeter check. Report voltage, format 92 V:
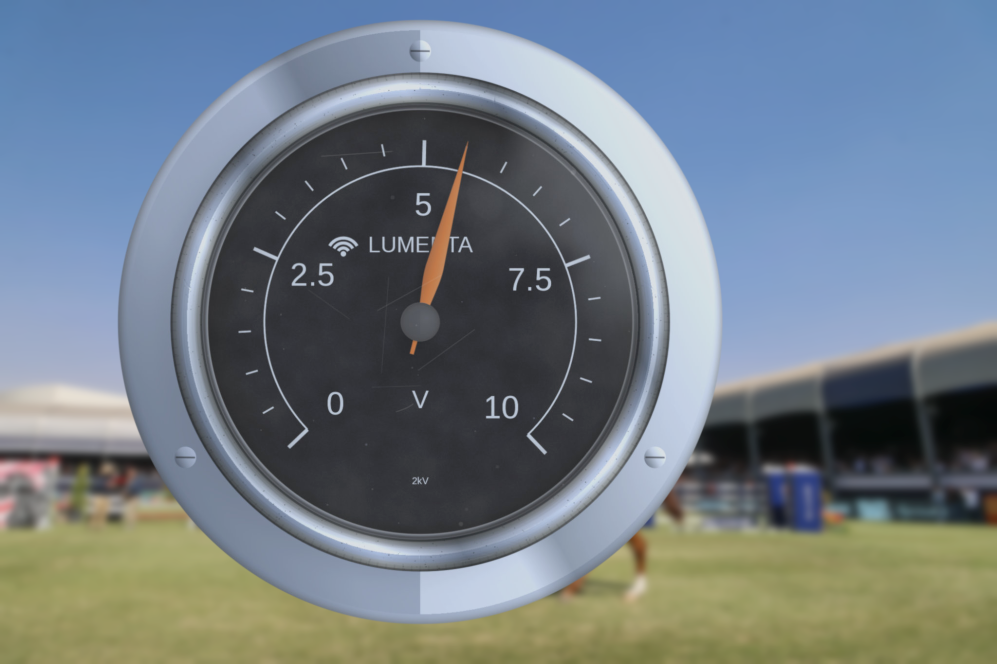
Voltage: 5.5 V
